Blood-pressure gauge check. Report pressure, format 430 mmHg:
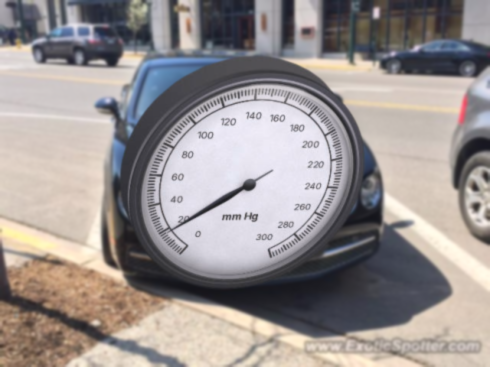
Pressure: 20 mmHg
